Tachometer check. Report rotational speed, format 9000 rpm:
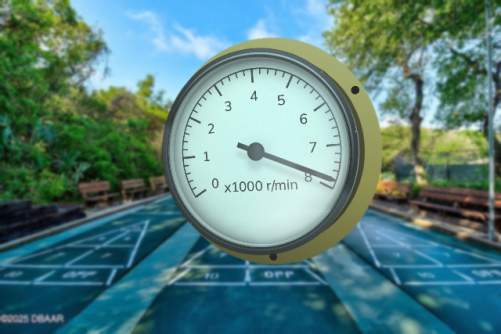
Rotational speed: 7800 rpm
